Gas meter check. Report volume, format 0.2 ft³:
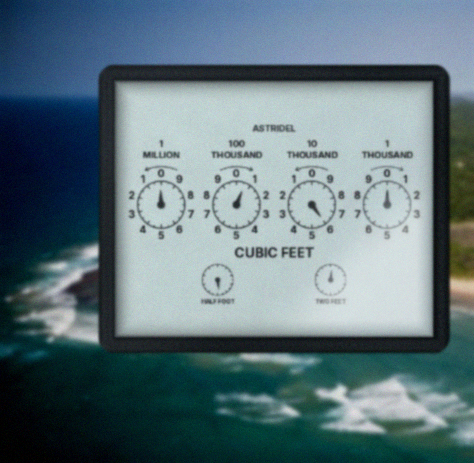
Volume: 6000 ft³
